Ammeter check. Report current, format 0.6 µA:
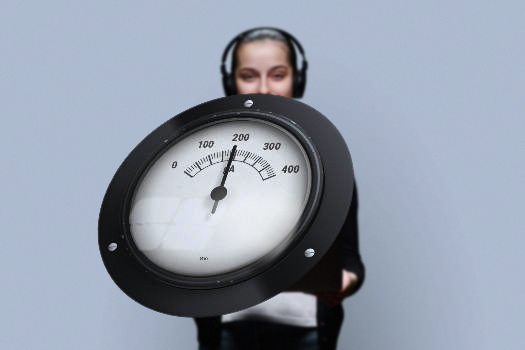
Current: 200 µA
